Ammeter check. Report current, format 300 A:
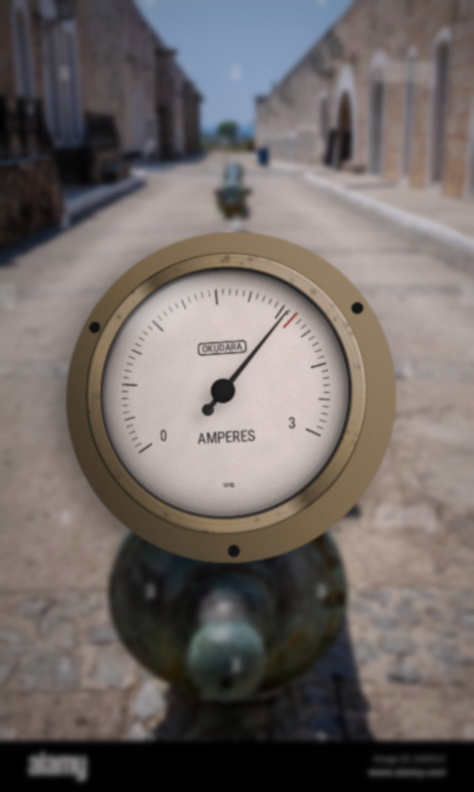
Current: 2.05 A
